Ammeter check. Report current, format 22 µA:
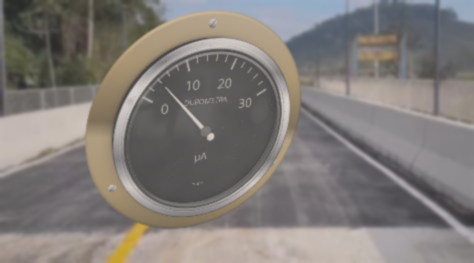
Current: 4 µA
